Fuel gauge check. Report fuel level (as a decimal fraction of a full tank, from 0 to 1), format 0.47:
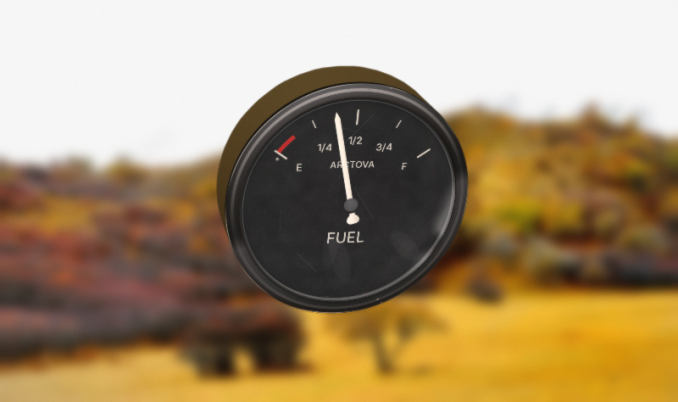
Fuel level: 0.375
